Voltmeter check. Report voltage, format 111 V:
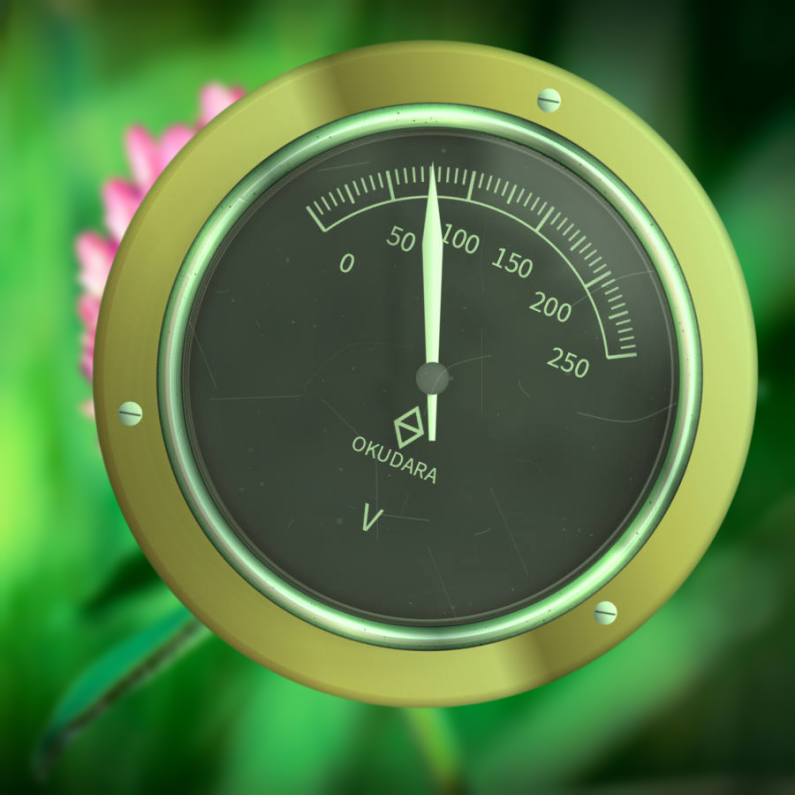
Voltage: 75 V
